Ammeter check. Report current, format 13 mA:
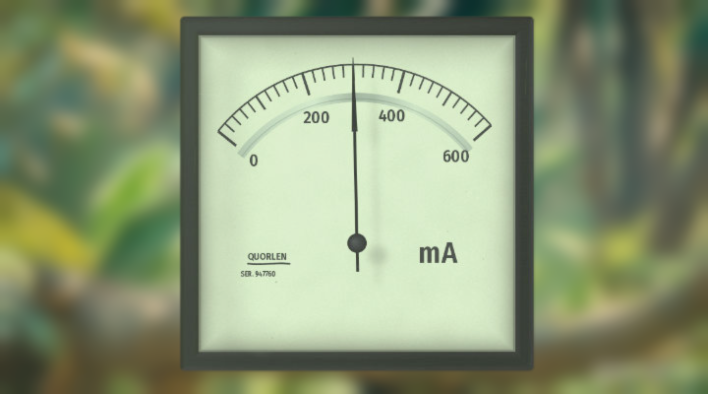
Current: 300 mA
